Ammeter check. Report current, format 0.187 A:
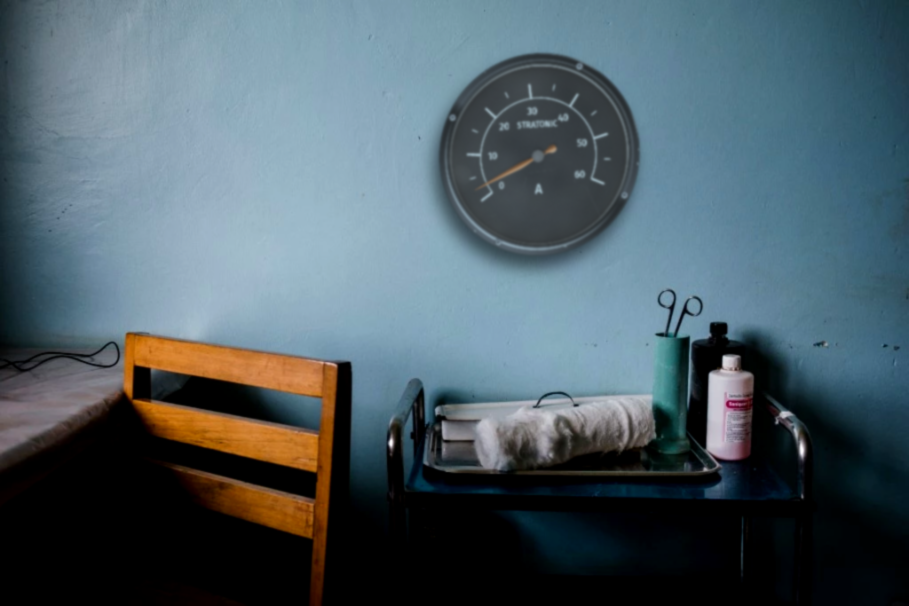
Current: 2.5 A
